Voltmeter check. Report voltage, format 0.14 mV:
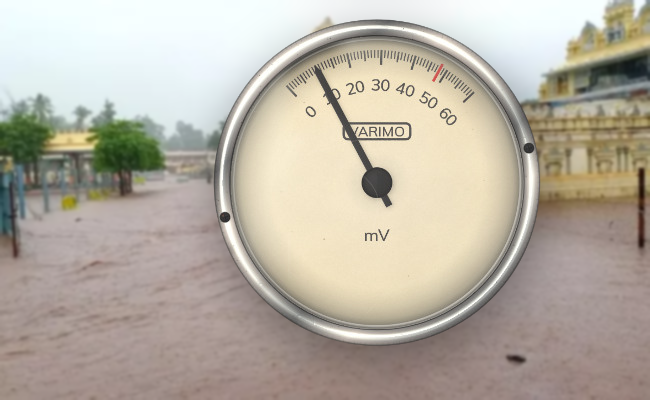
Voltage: 10 mV
